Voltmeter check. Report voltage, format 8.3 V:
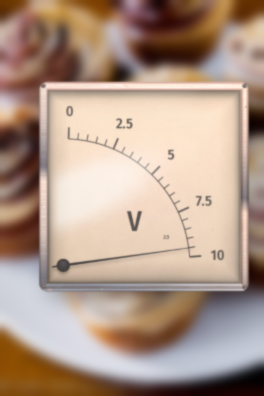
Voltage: 9.5 V
